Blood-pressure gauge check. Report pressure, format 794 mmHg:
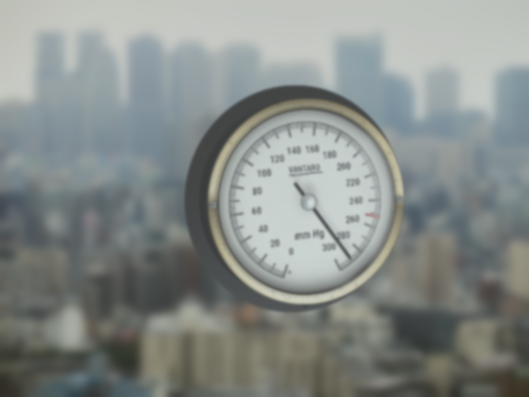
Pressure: 290 mmHg
